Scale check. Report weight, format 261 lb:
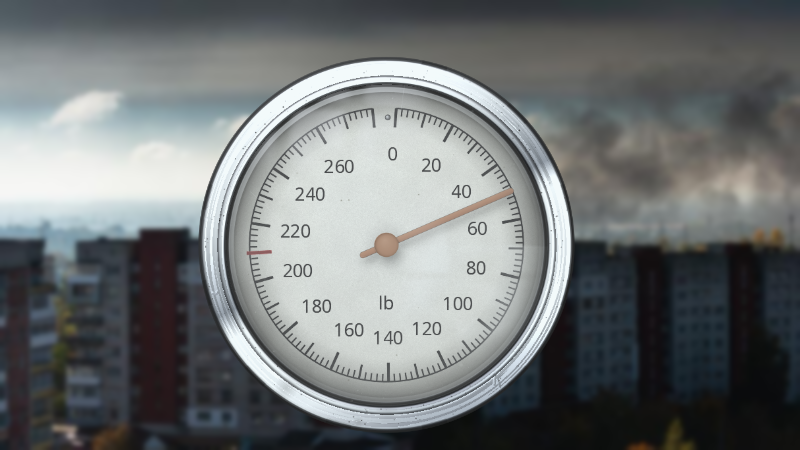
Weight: 50 lb
